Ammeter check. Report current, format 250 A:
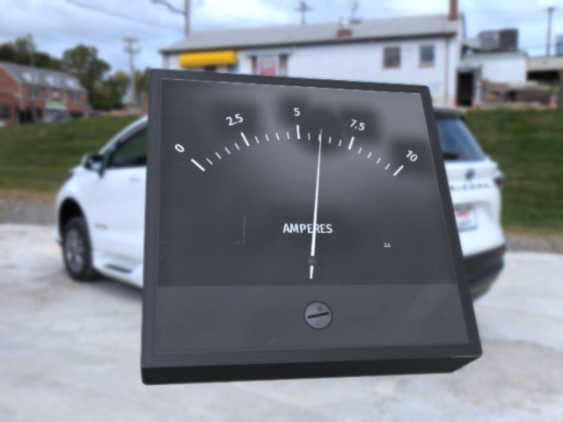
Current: 6 A
